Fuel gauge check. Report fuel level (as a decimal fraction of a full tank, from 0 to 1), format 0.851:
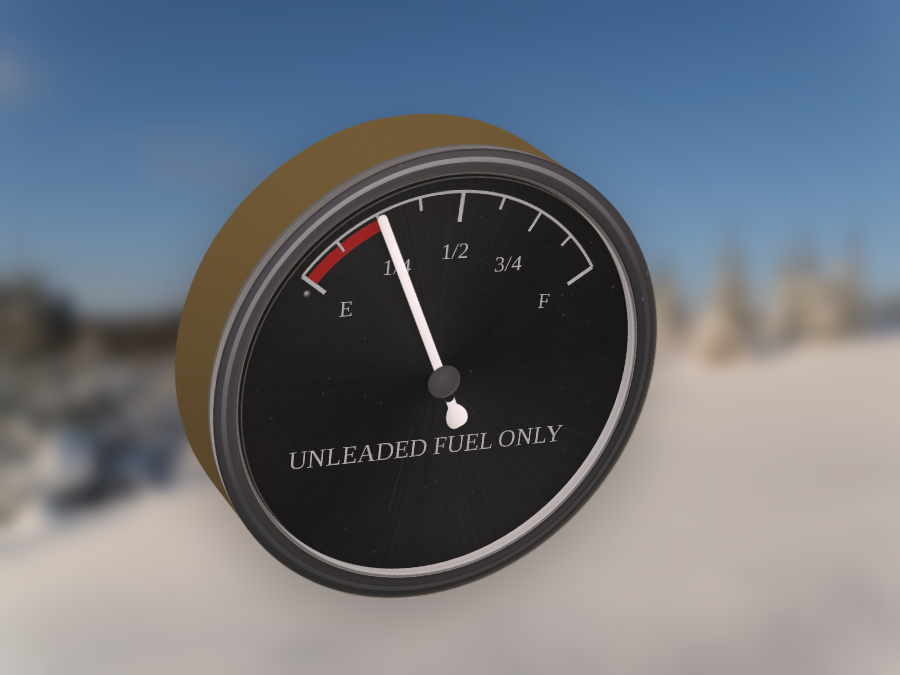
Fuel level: 0.25
